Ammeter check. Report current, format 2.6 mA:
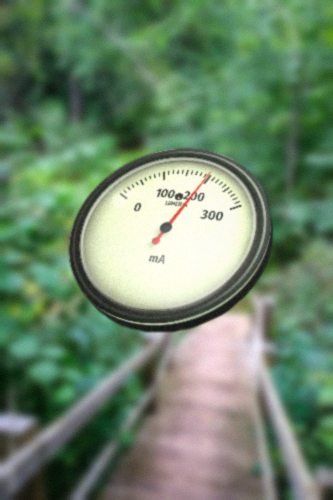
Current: 200 mA
